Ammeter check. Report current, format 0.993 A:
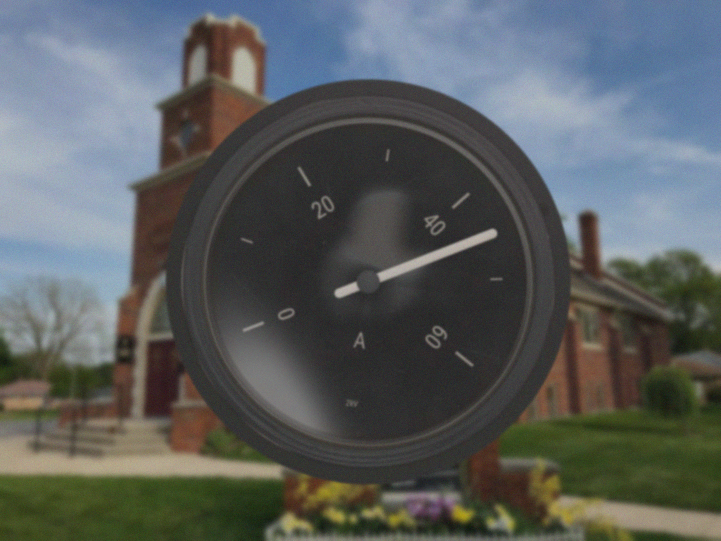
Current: 45 A
